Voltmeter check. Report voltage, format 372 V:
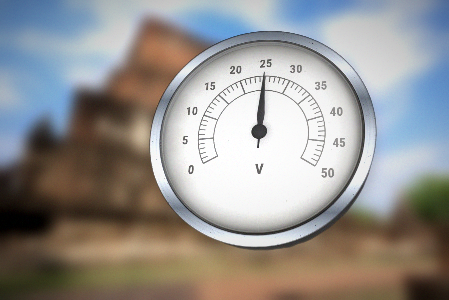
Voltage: 25 V
